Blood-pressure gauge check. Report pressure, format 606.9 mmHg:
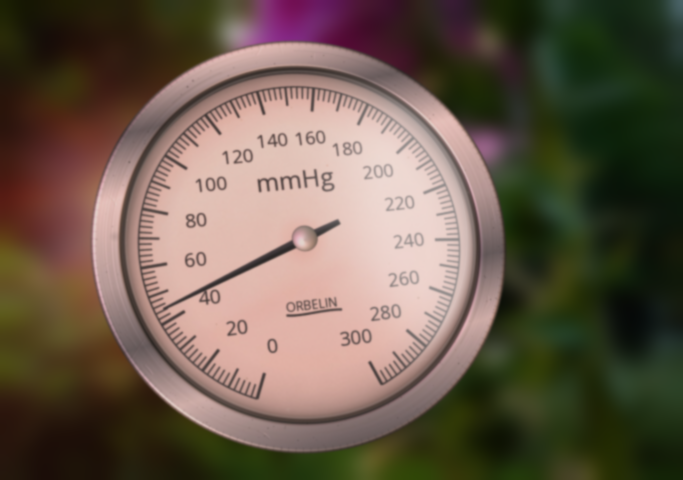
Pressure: 44 mmHg
